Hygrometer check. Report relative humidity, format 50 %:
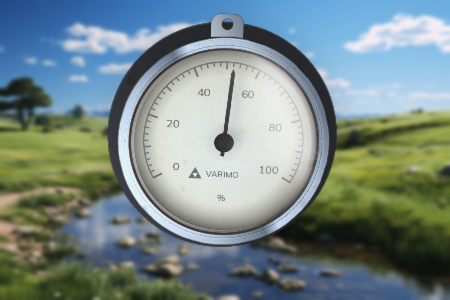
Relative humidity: 52 %
